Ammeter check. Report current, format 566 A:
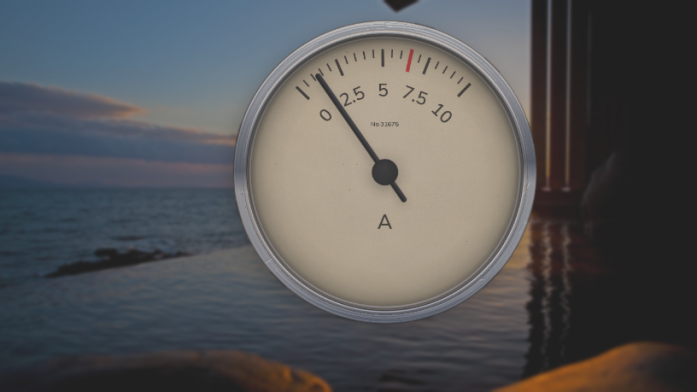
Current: 1.25 A
